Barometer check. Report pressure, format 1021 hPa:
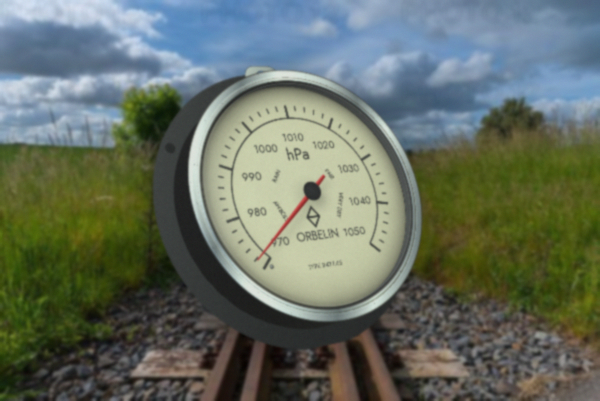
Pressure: 972 hPa
